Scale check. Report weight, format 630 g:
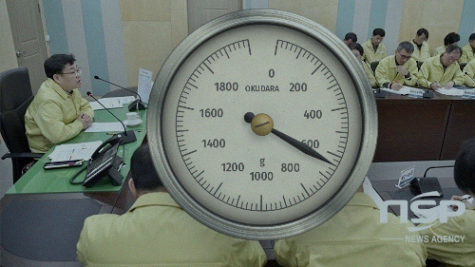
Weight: 640 g
